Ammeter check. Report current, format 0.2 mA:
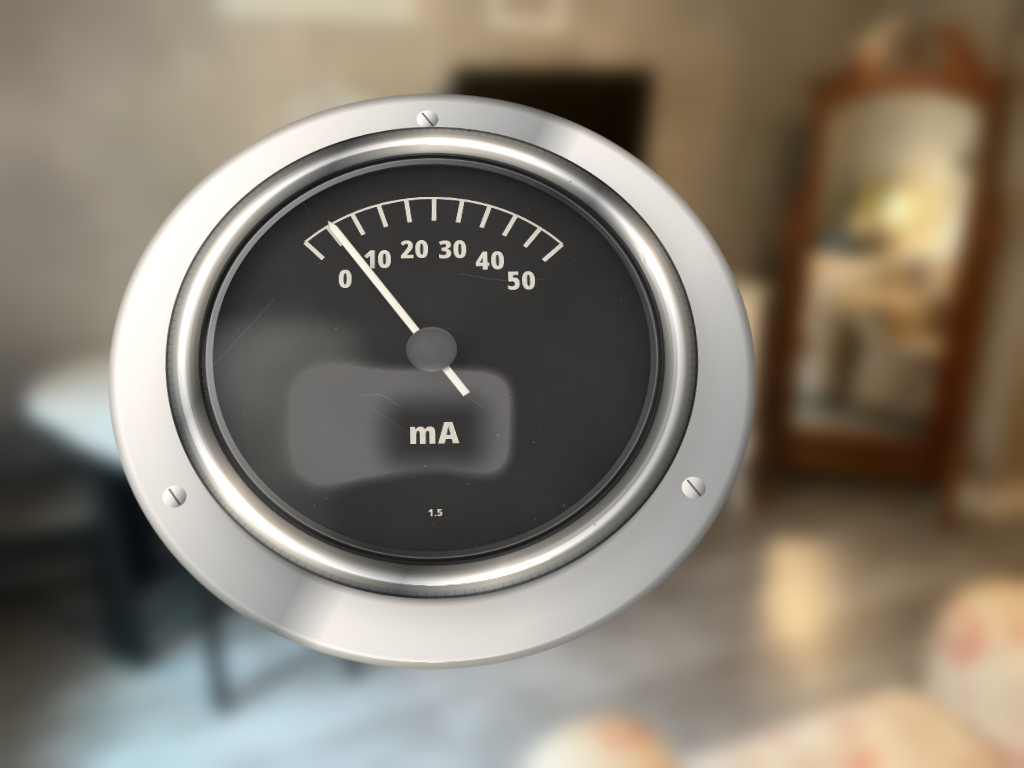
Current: 5 mA
